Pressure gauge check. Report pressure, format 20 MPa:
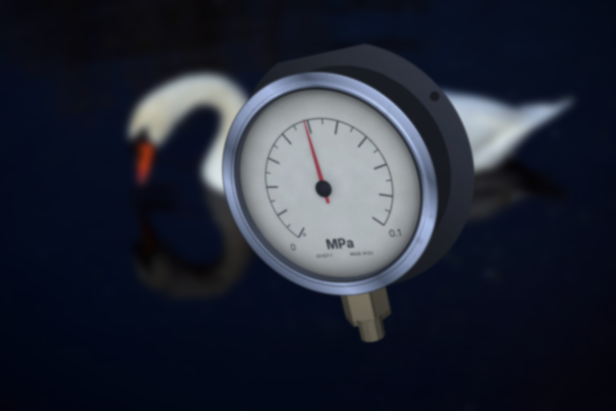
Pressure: 0.05 MPa
